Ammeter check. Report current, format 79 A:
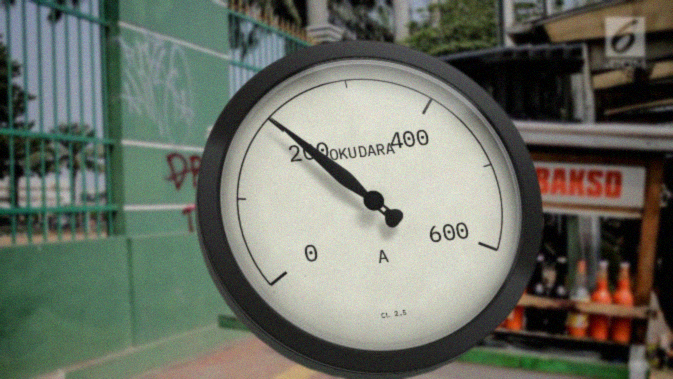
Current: 200 A
